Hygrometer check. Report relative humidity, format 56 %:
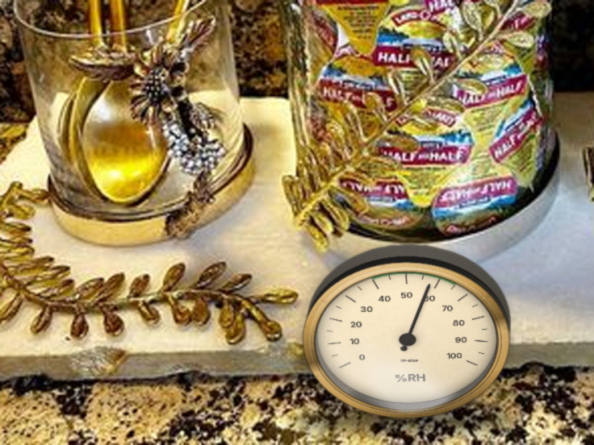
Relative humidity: 57.5 %
